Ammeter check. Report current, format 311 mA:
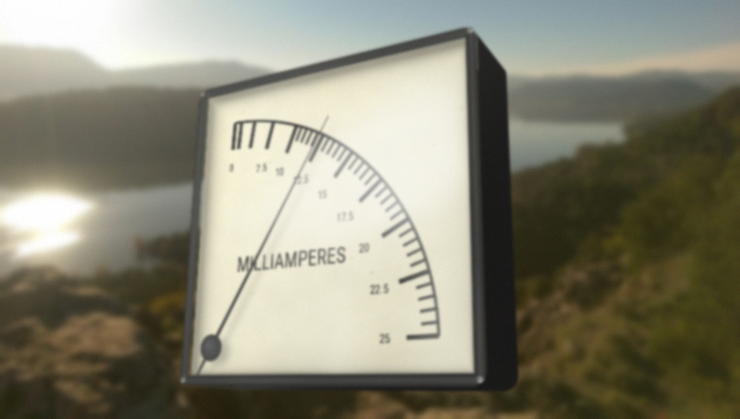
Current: 12.5 mA
